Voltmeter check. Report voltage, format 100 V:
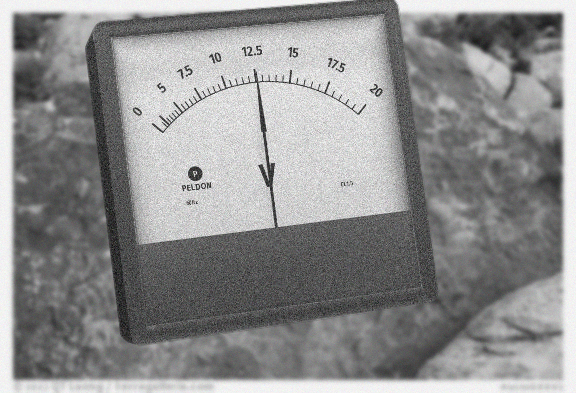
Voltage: 12.5 V
